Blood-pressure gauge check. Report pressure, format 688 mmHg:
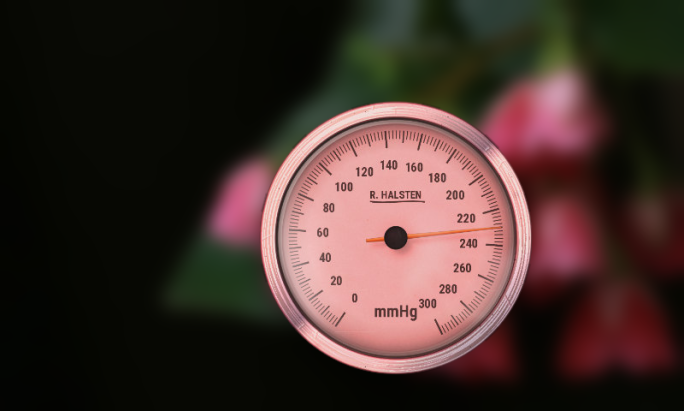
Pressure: 230 mmHg
